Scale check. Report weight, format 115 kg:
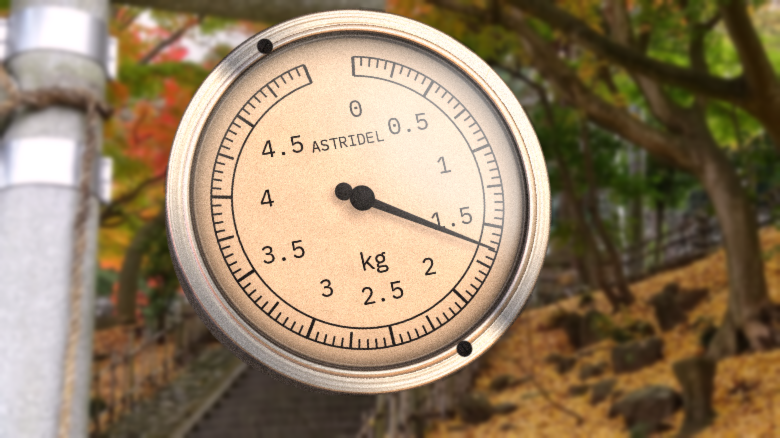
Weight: 1.65 kg
